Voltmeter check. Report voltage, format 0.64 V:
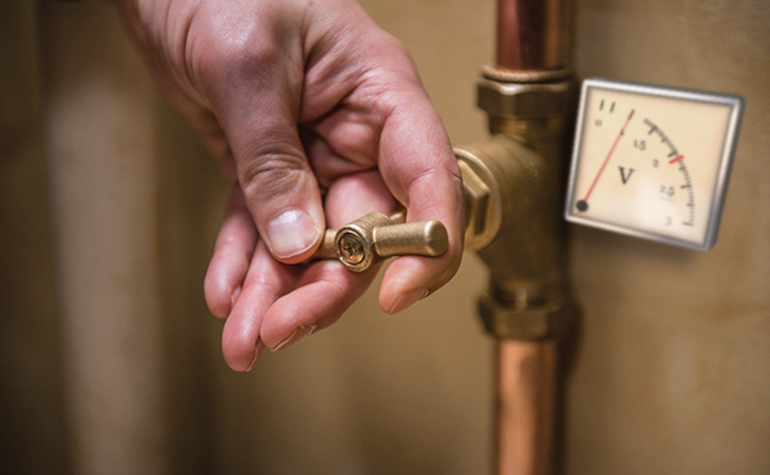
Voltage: 1 V
